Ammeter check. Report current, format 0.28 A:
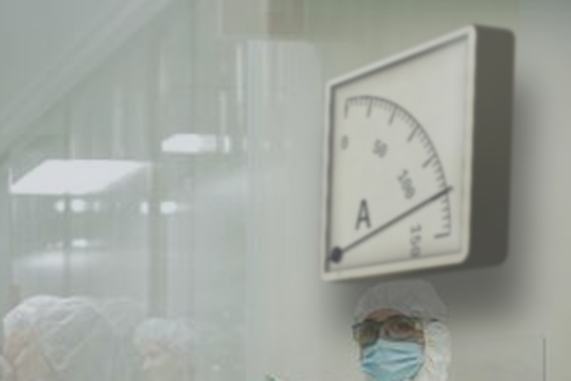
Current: 125 A
